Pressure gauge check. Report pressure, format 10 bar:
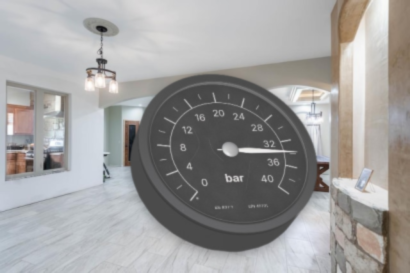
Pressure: 34 bar
